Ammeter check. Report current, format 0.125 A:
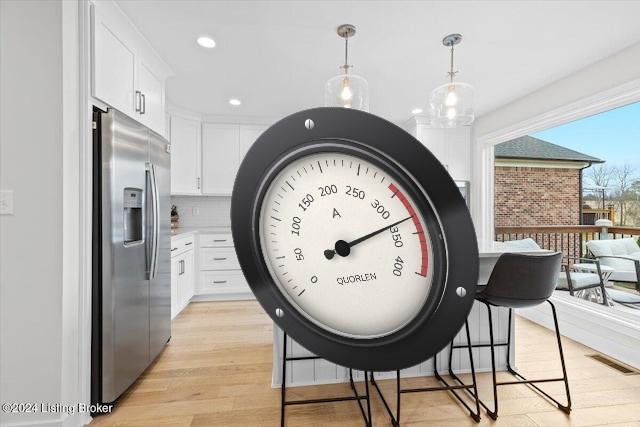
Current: 330 A
